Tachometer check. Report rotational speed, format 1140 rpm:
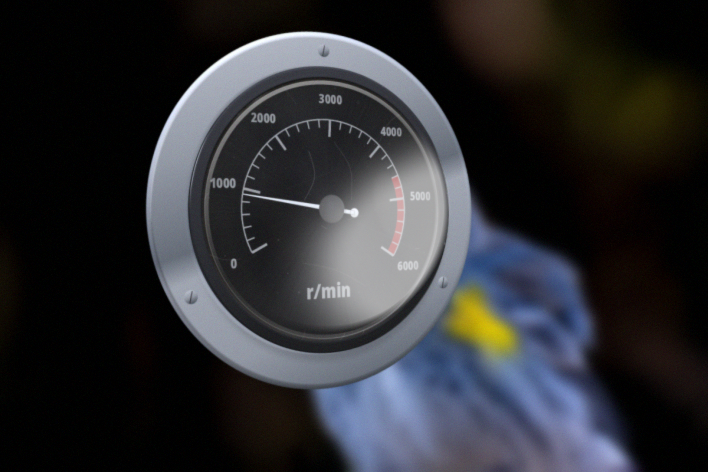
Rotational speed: 900 rpm
